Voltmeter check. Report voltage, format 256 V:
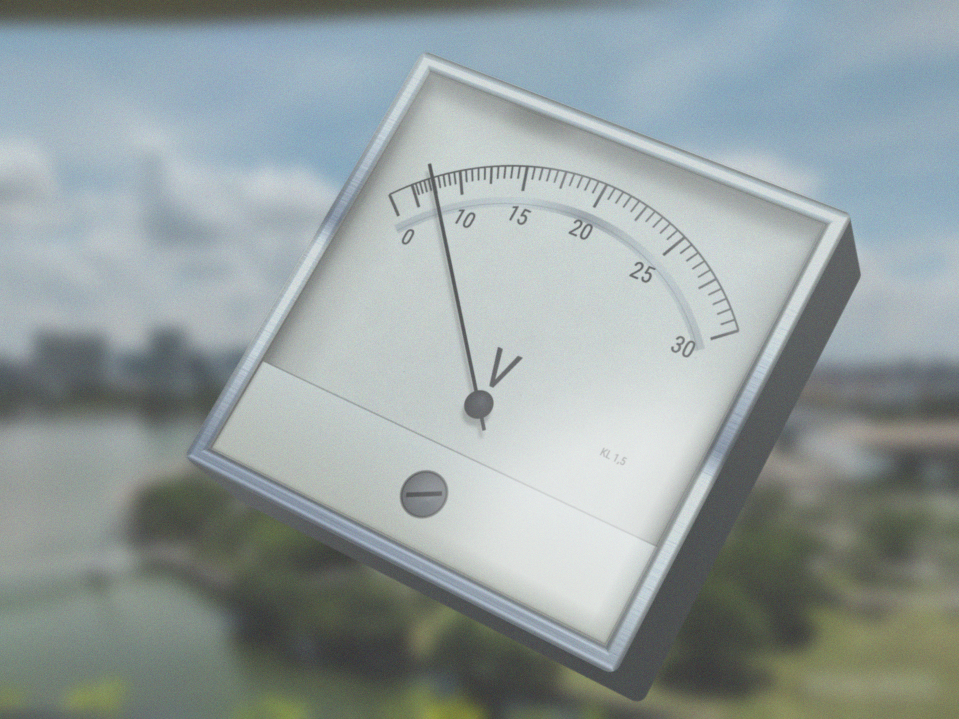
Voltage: 7.5 V
